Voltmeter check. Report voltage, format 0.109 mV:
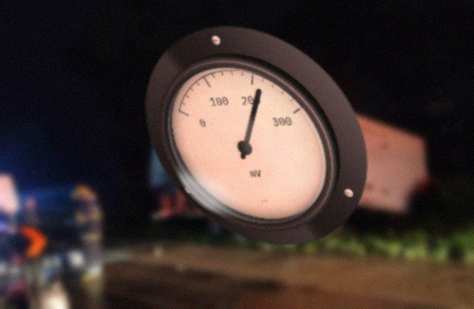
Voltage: 220 mV
